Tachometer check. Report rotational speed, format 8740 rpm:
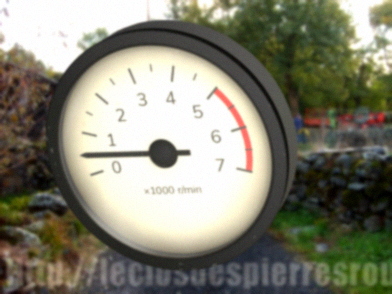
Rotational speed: 500 rpm
